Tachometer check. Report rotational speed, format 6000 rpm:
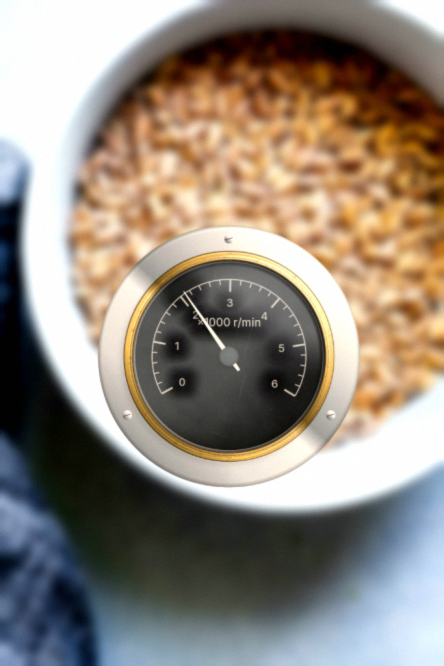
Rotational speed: 2100 rpm
